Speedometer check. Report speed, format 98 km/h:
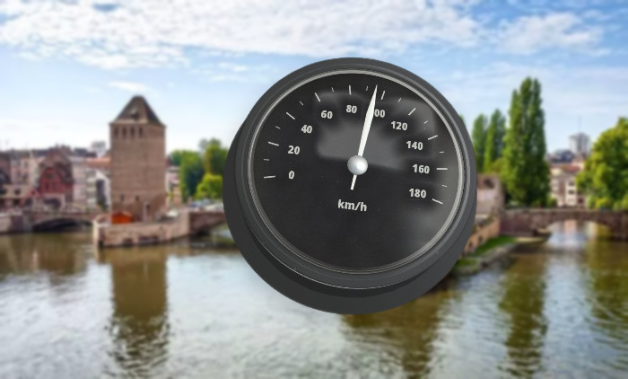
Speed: 95 km/h
